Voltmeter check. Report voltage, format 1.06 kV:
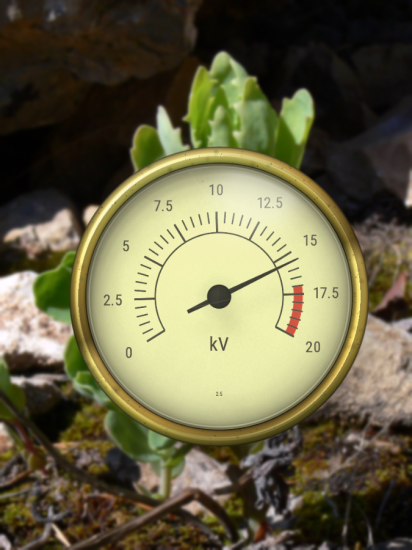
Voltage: 15.5 kV
